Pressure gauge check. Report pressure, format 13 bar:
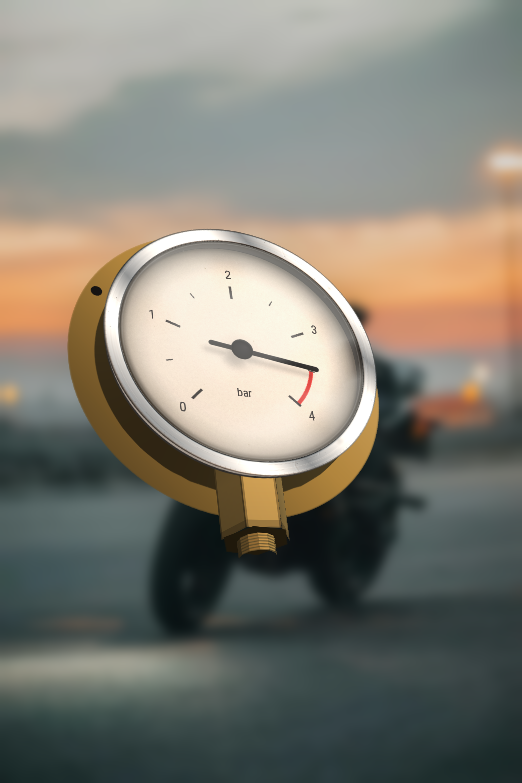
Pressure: 3.5 bar
